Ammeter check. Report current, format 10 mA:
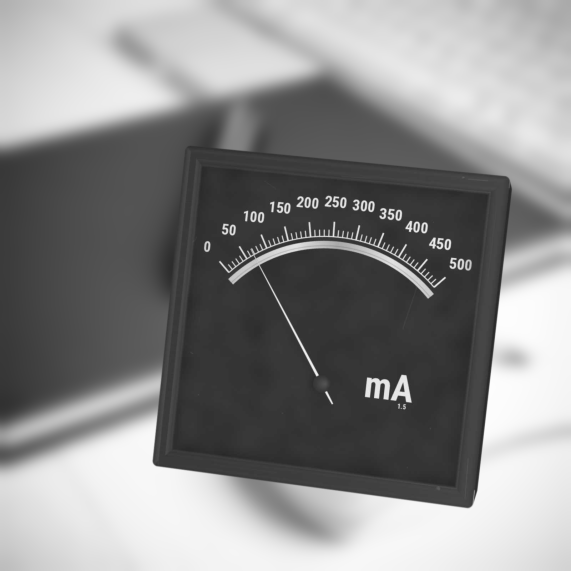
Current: 70 mA
